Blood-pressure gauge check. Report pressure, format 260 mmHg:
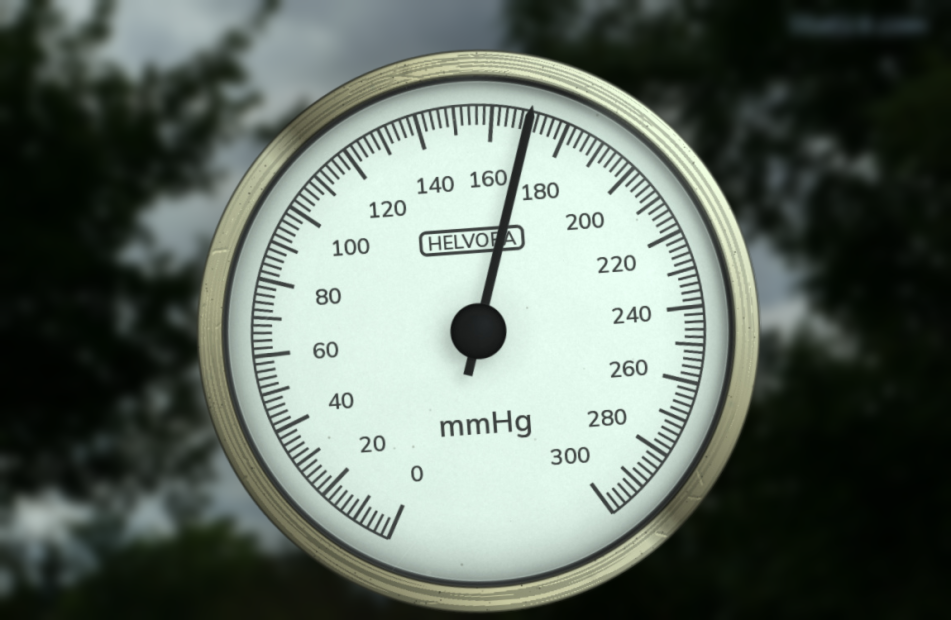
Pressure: 170 mmHg
